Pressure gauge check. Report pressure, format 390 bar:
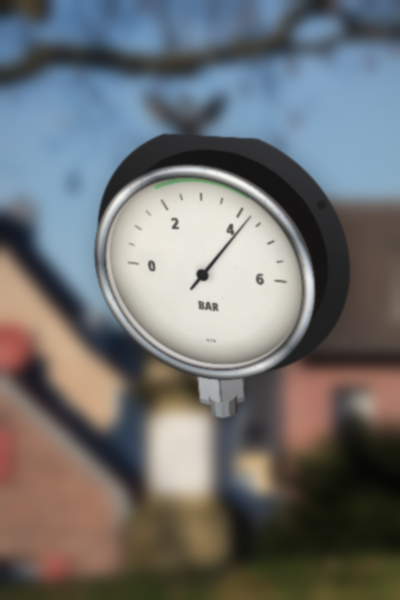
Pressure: 4.25 bar
